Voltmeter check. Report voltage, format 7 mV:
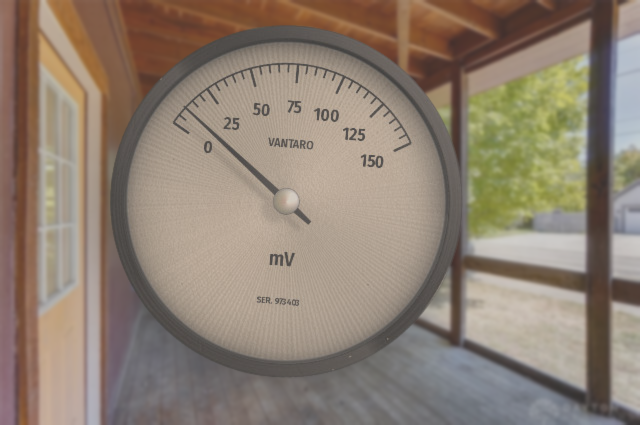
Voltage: 10 mV
